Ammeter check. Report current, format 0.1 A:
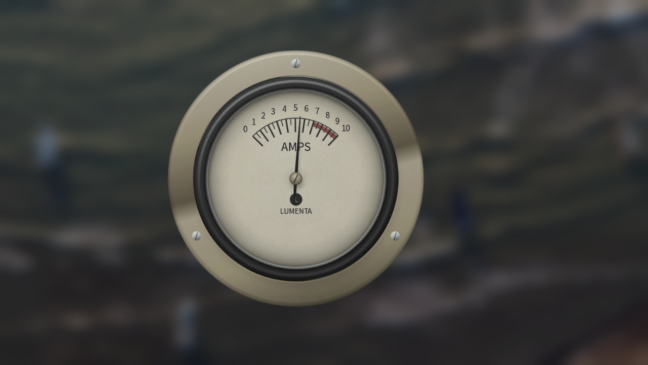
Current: 5.5 A
